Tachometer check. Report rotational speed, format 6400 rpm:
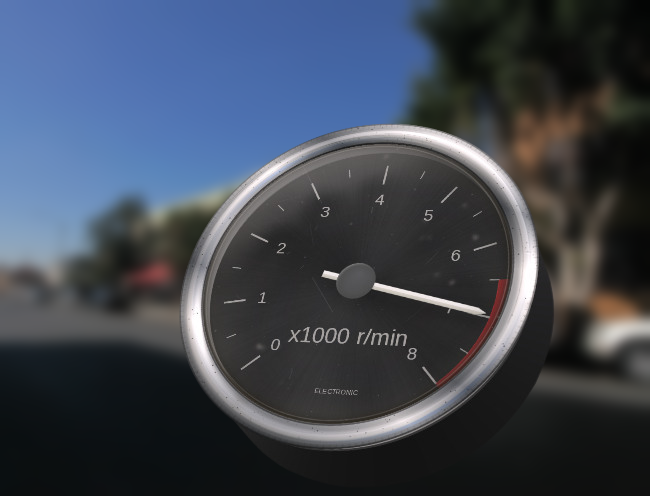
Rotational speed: 7000 rpm
